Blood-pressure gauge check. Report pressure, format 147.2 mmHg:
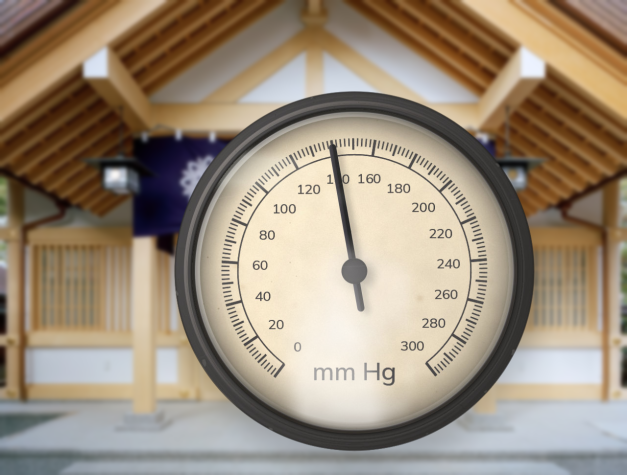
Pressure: 140 mmHg
